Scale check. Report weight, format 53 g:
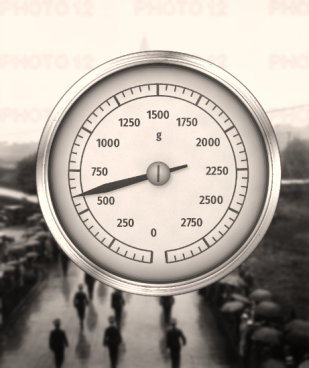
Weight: 600 g
